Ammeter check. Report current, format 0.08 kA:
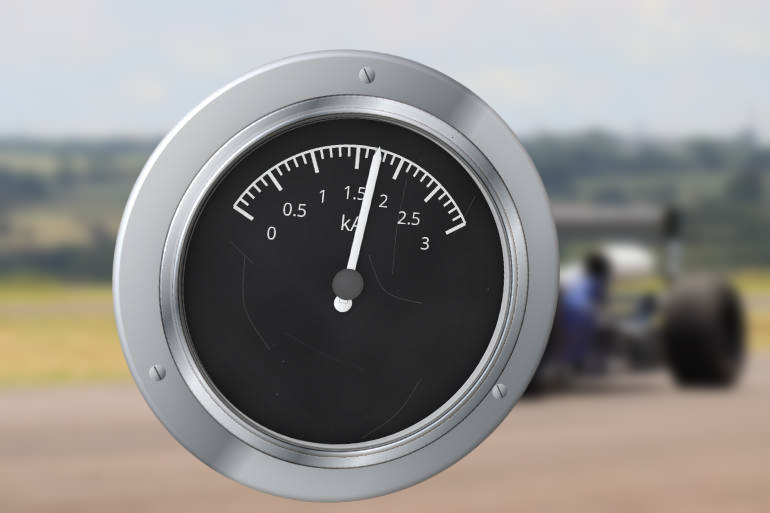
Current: 1.7 kA
